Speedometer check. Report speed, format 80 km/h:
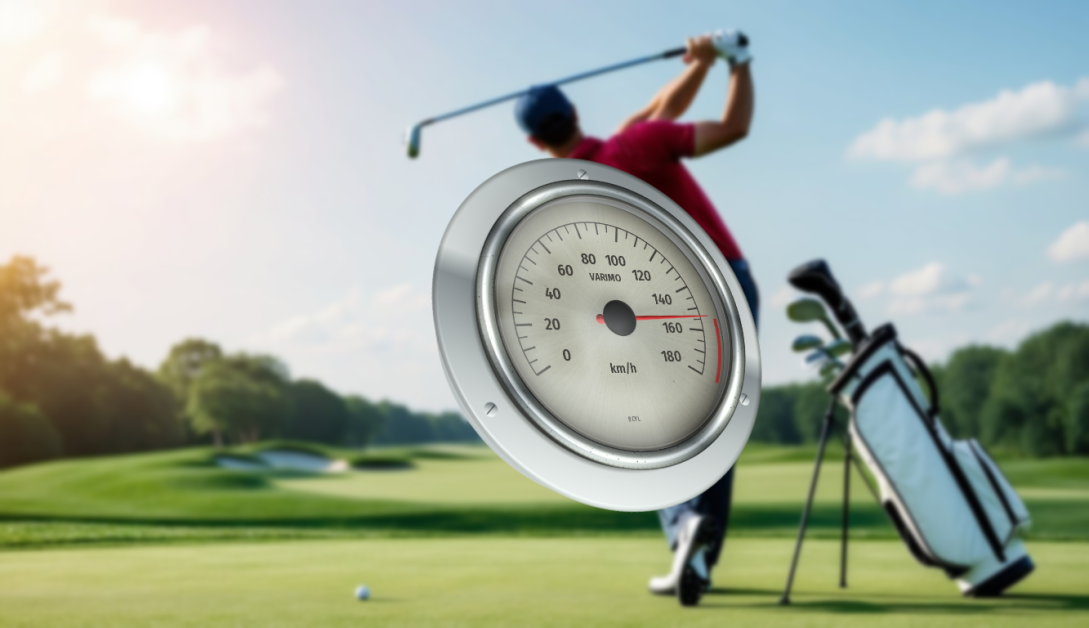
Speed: 155 km/h
